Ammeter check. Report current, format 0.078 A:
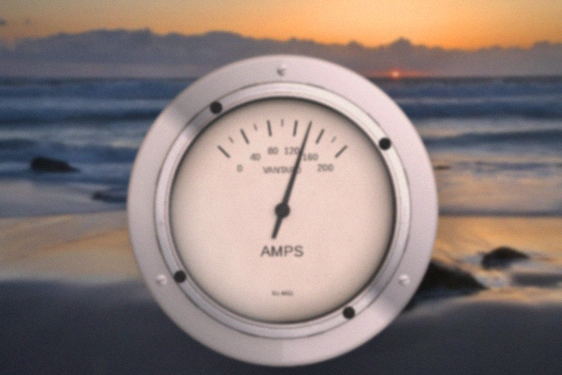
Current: 140 A
